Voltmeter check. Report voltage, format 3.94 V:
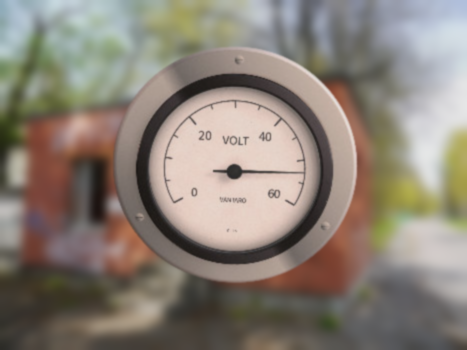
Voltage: 52.5 V
